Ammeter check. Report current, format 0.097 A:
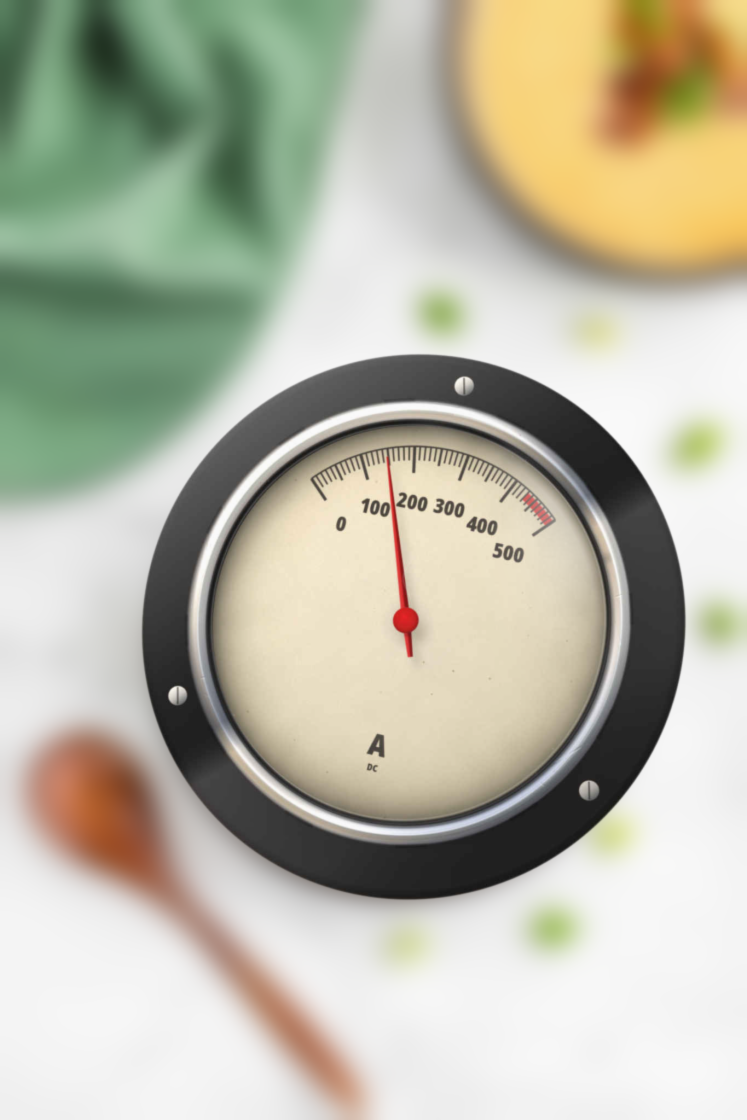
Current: 150 A
